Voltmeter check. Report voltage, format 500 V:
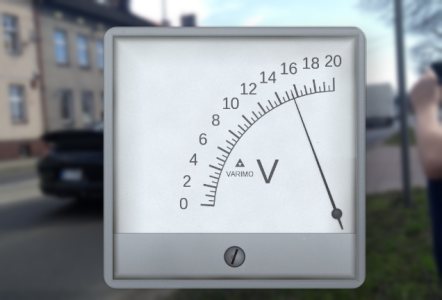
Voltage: 15.5 V
